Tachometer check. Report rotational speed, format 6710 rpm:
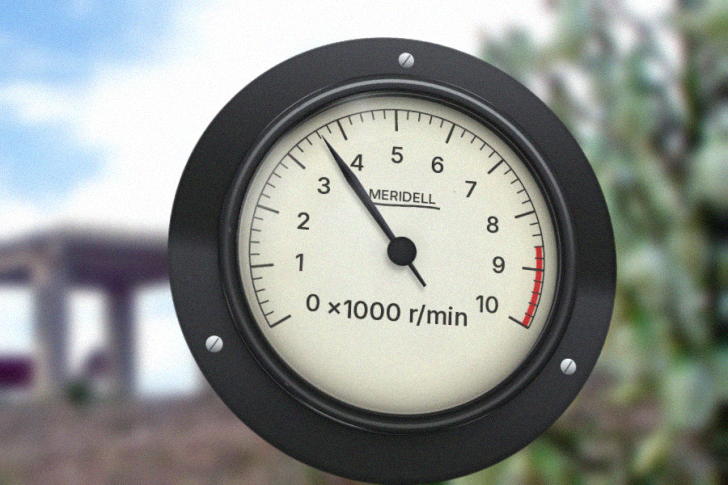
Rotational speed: 3600 rpm
